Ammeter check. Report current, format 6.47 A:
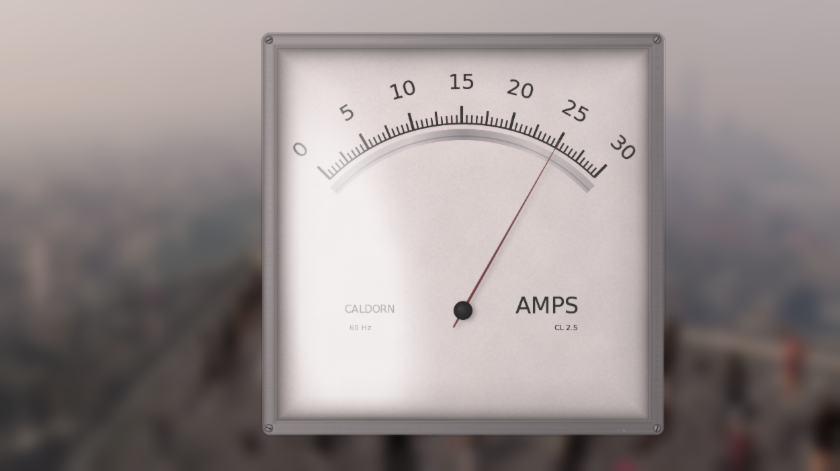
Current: 25 A
